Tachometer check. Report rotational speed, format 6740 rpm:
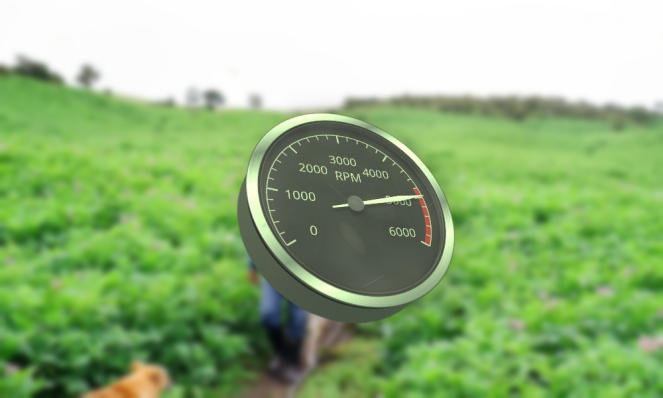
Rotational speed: 5000 rpm
